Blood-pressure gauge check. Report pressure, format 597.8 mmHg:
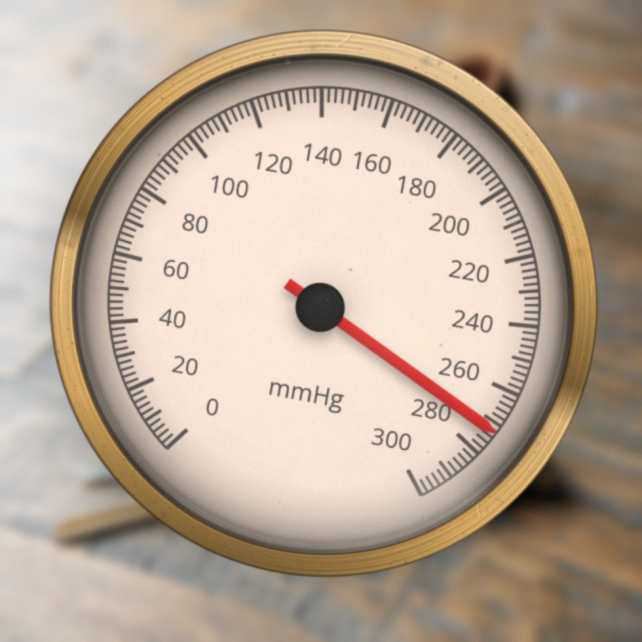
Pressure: 272 mmHg
